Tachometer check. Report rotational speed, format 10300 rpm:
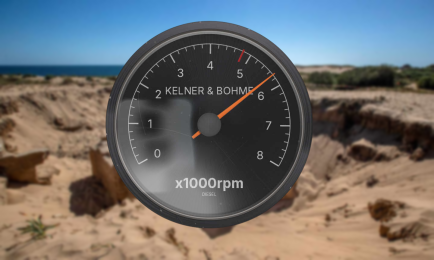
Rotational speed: 5700 rpm
